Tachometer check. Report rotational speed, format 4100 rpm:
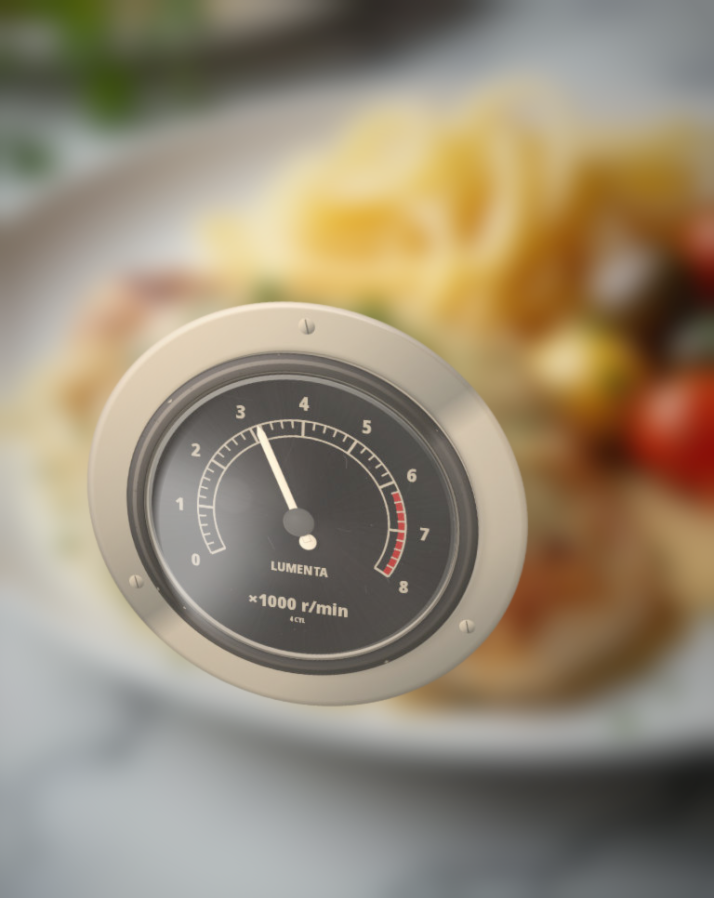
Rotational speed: 3200 rpm
